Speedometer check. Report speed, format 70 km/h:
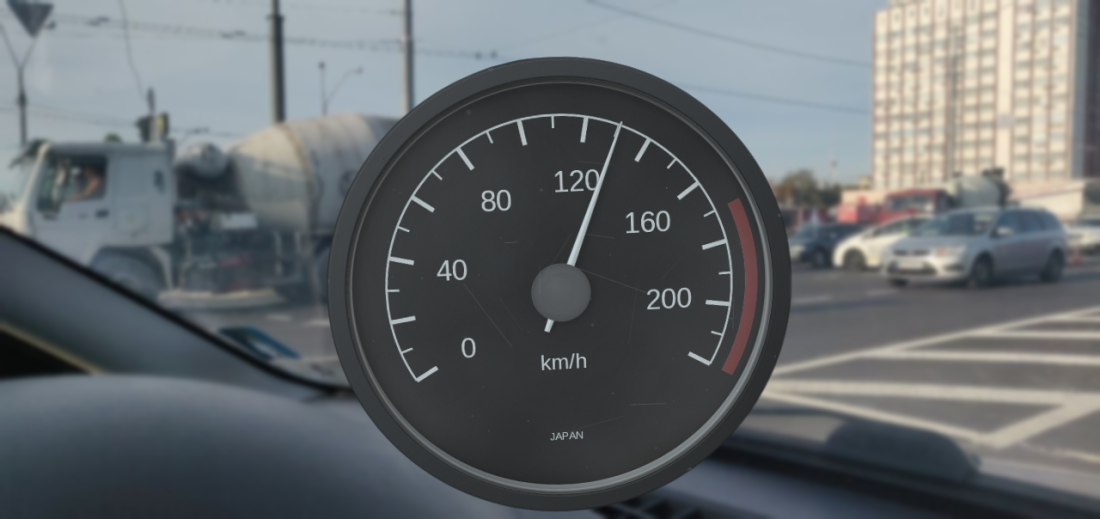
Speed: 130 km/h
